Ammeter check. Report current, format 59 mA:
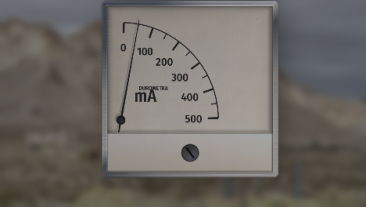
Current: 50 mA
